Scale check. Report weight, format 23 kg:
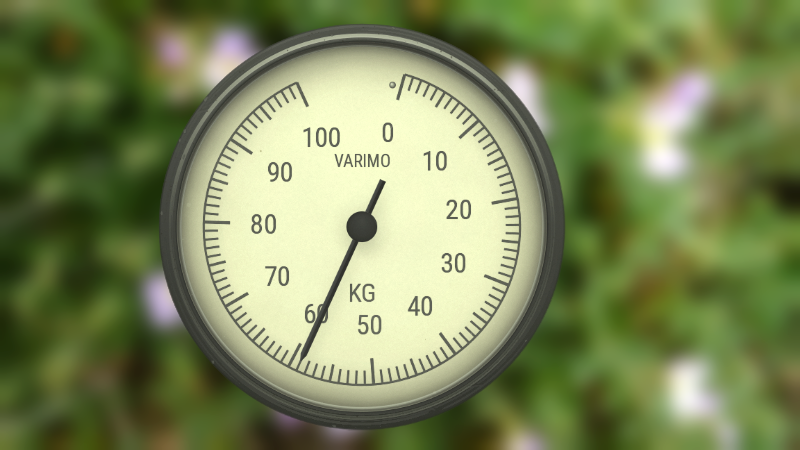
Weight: 59 kg
